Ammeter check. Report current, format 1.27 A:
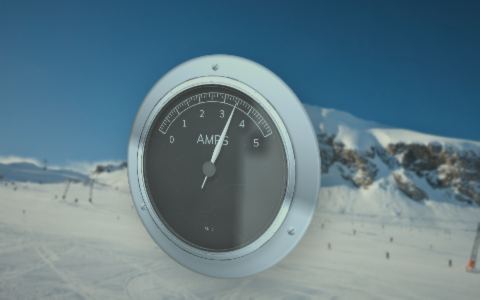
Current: 3.5 A
